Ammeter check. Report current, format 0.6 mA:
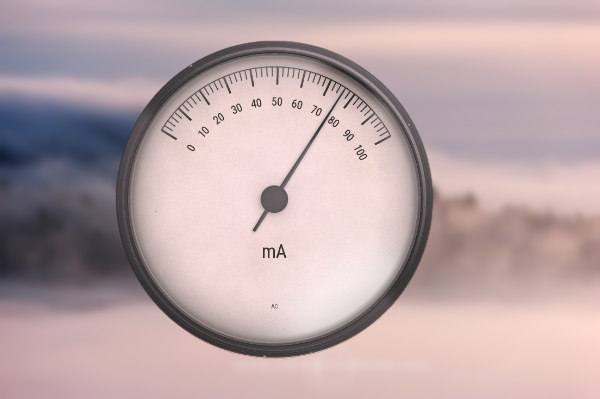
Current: 76 mA
